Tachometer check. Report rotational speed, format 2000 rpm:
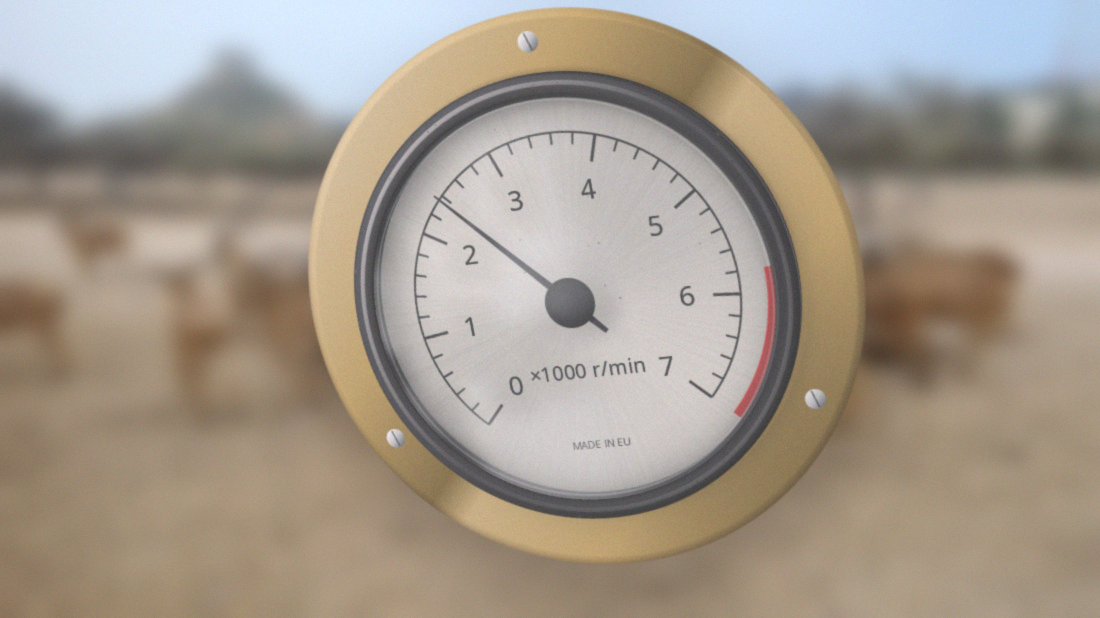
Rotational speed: 2400 rpm
